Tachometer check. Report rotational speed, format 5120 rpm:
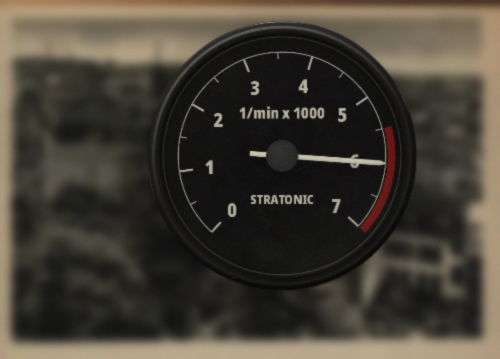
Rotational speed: 6000 rpm
